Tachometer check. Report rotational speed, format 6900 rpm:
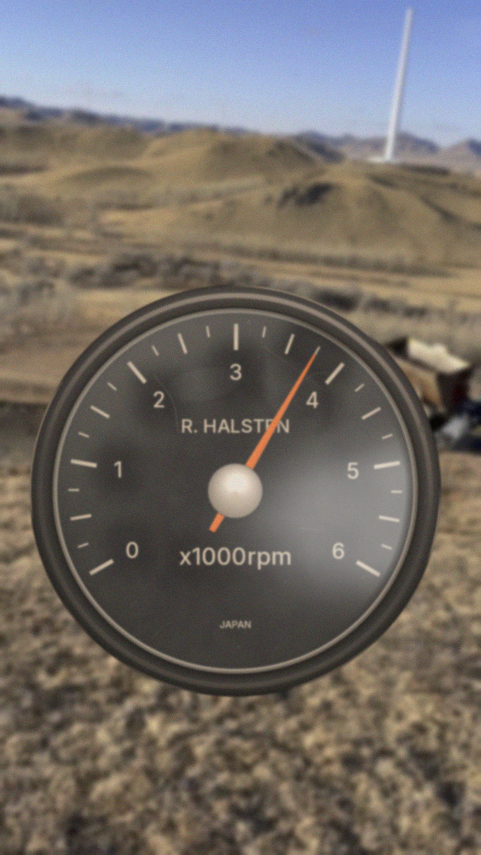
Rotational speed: 3750 rpm
